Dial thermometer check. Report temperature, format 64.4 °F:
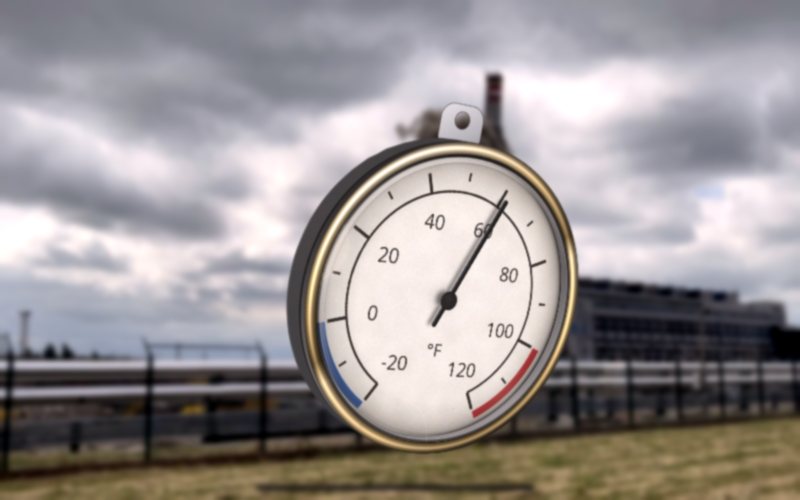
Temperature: 60 °F
